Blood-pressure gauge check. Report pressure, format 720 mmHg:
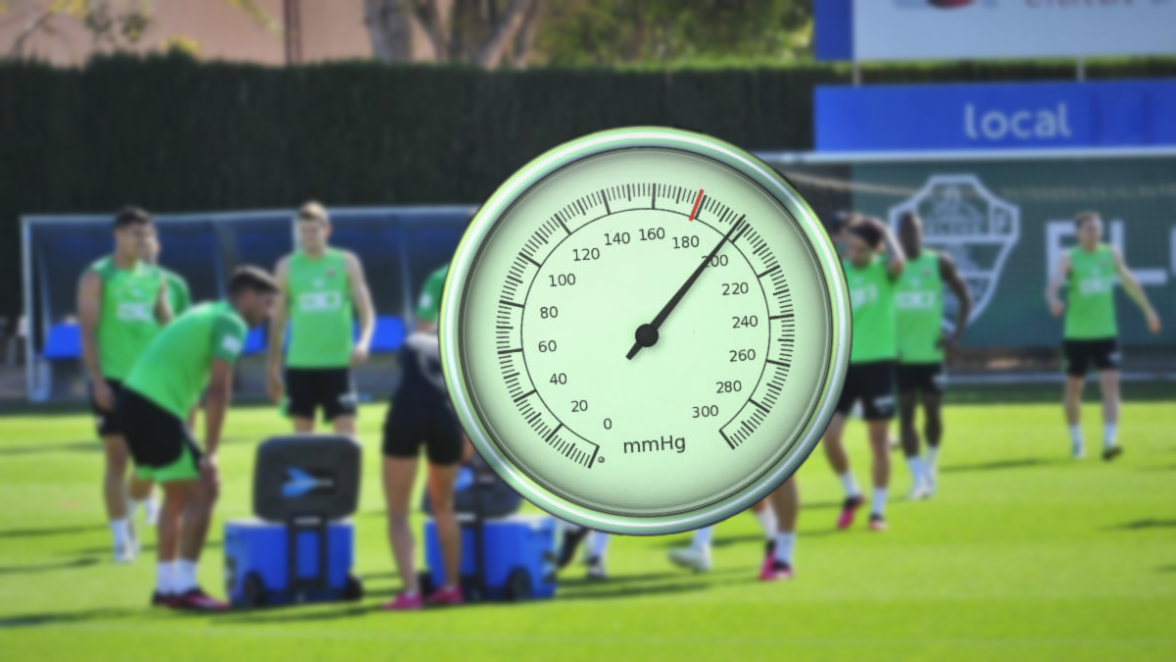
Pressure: 196 mmHg
